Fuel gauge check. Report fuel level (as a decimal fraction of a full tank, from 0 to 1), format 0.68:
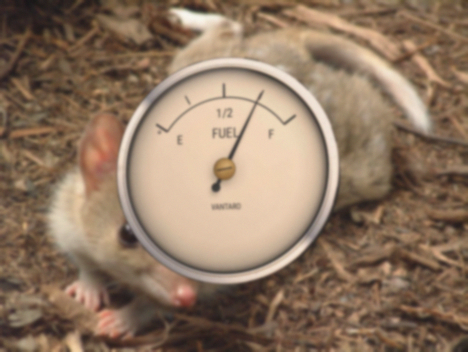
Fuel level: 0.75
